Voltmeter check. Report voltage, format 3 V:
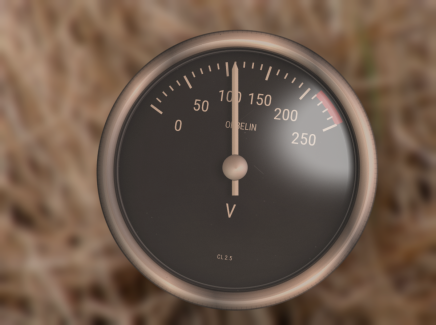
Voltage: 110 V
